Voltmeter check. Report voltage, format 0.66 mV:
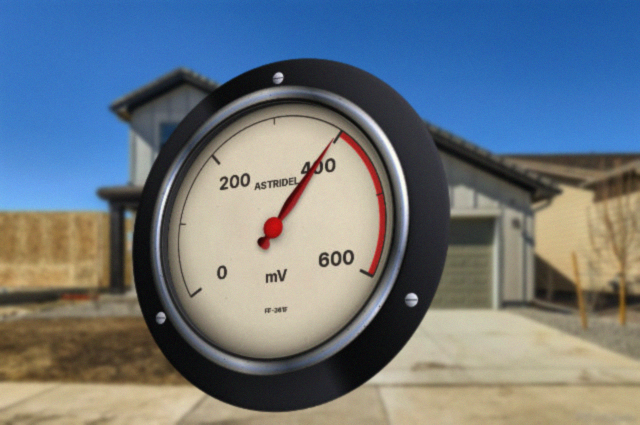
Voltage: 400 mV
